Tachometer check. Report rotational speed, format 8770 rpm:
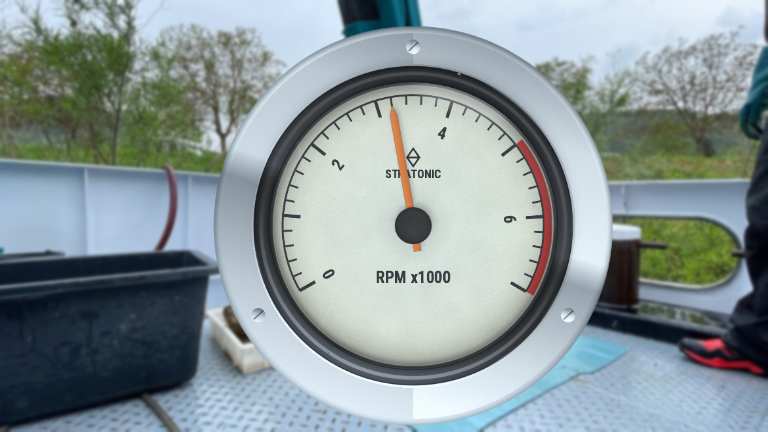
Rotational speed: 3200 rpm
